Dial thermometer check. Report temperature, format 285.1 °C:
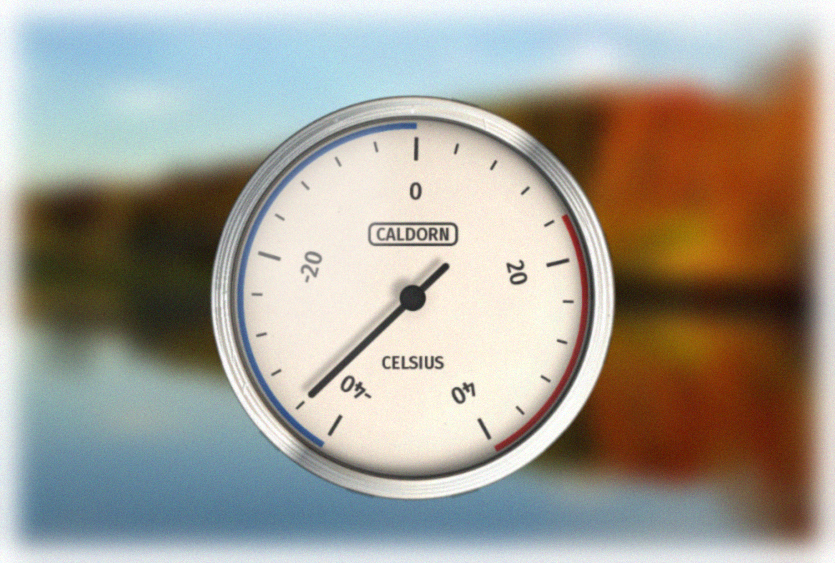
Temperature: -36 °C
